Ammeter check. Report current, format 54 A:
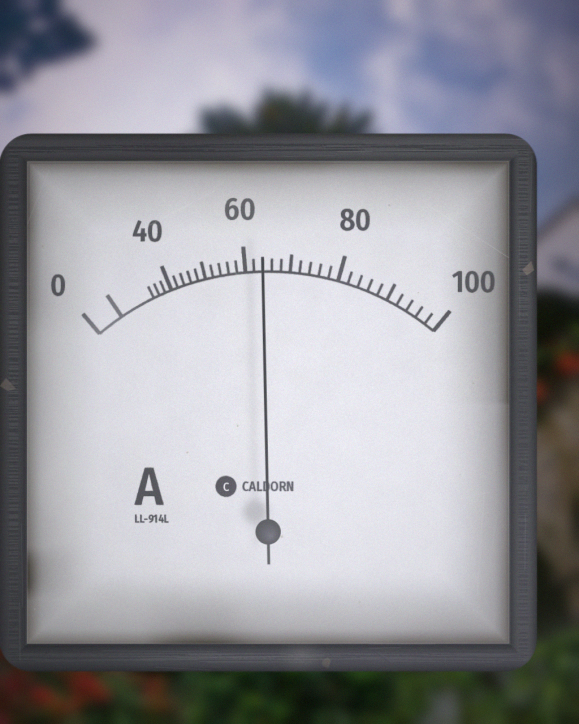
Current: 64 A
